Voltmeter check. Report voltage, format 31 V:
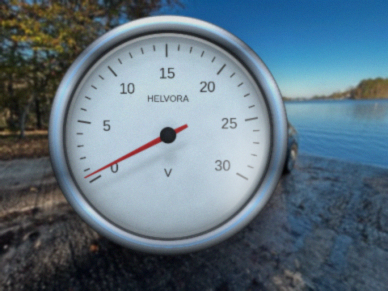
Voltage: 0.5 V
